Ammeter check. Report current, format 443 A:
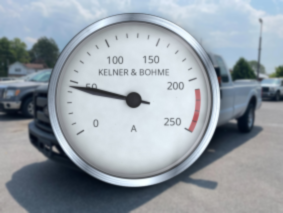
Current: 45 A
